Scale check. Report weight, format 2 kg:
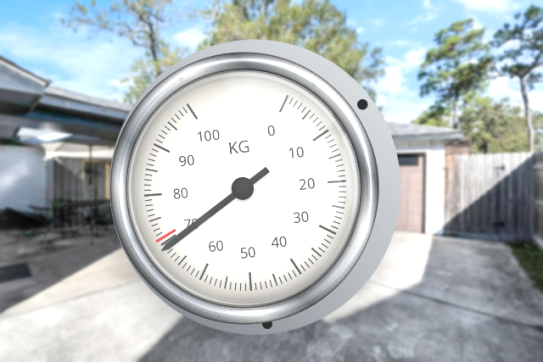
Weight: 69 kg
